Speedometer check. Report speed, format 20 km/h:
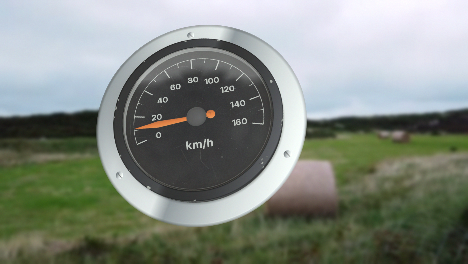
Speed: 10 km/h
